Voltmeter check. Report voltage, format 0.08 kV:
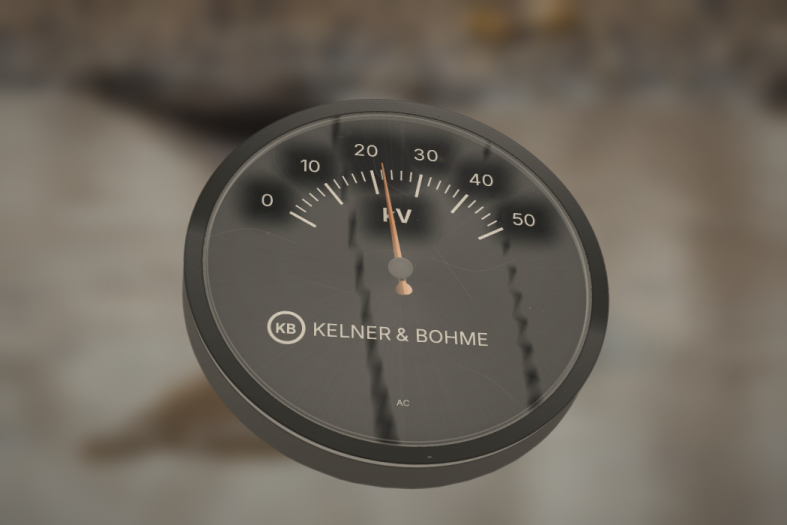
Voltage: 22 kV
